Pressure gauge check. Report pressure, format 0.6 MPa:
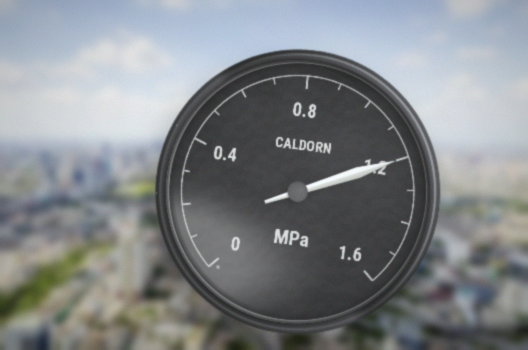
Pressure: 1.2 MPa
